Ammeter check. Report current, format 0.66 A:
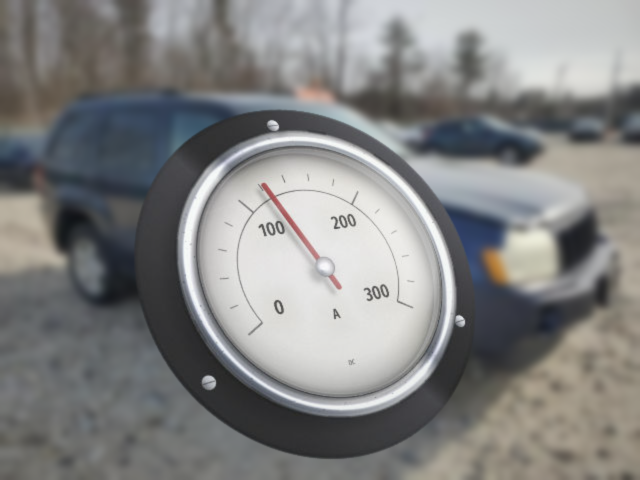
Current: 120 A
